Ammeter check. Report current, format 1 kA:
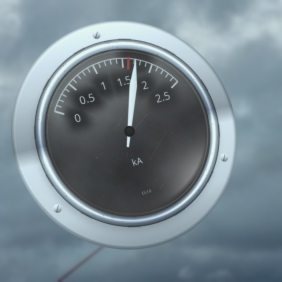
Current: 1.7 kA
